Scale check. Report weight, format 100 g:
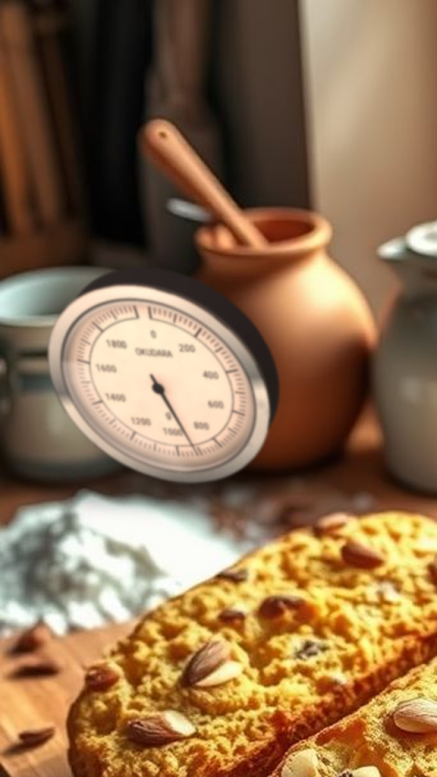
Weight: 900 g
